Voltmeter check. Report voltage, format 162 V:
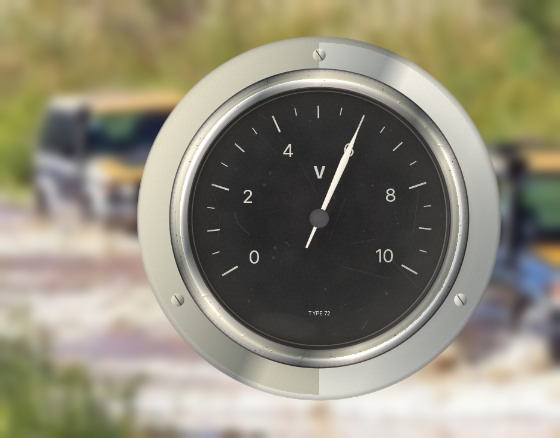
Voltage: 6 V
